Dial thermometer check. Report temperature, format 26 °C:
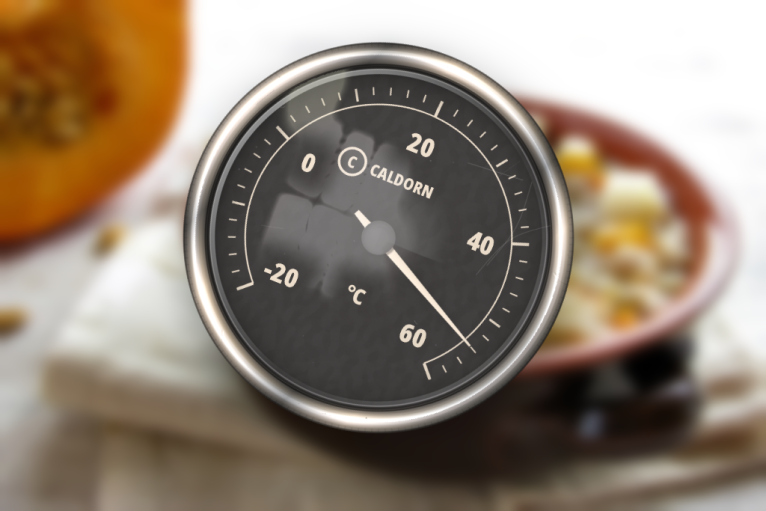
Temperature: 54 °C
